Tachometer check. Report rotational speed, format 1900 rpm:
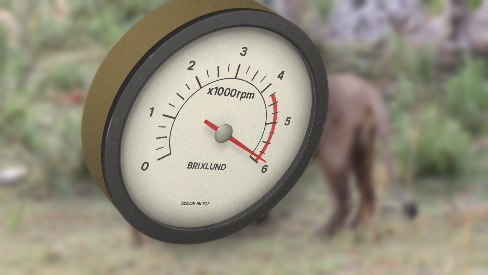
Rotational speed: 5875 rpm
